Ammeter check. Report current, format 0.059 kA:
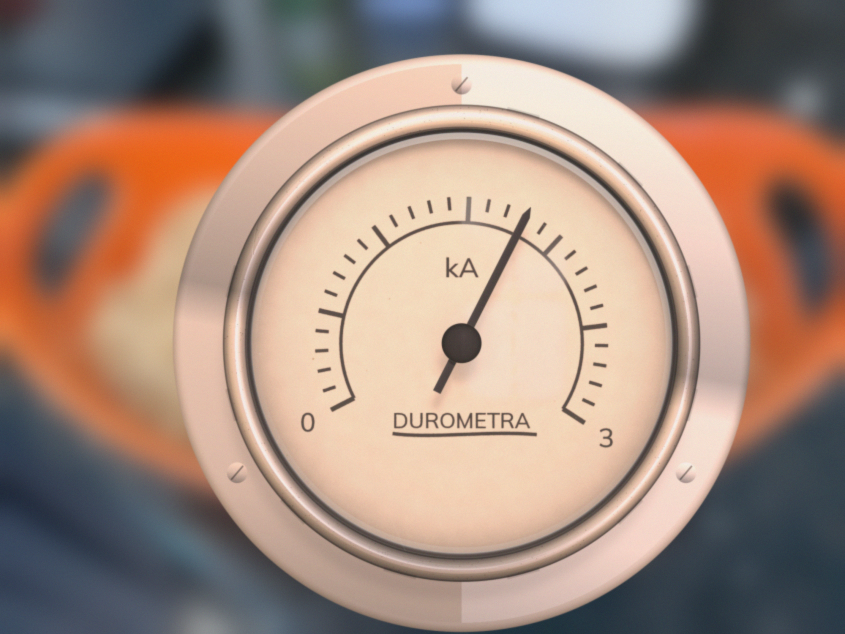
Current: 1.8 kA
